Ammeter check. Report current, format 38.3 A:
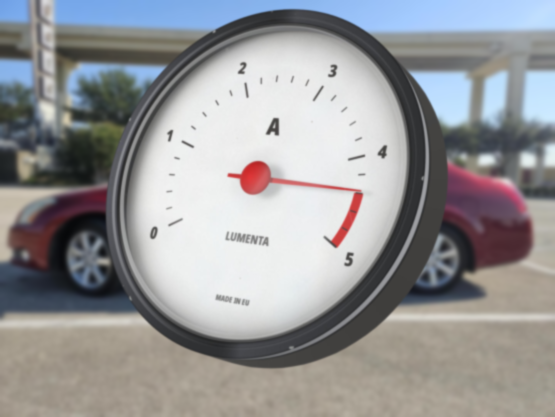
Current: 4.4 A
